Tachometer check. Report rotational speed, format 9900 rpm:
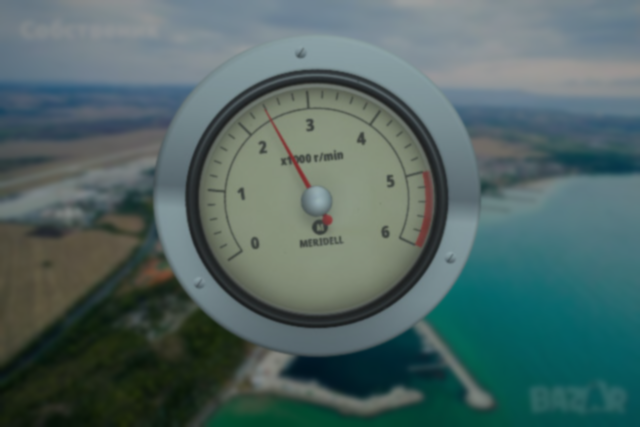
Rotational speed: 2400 rpm
